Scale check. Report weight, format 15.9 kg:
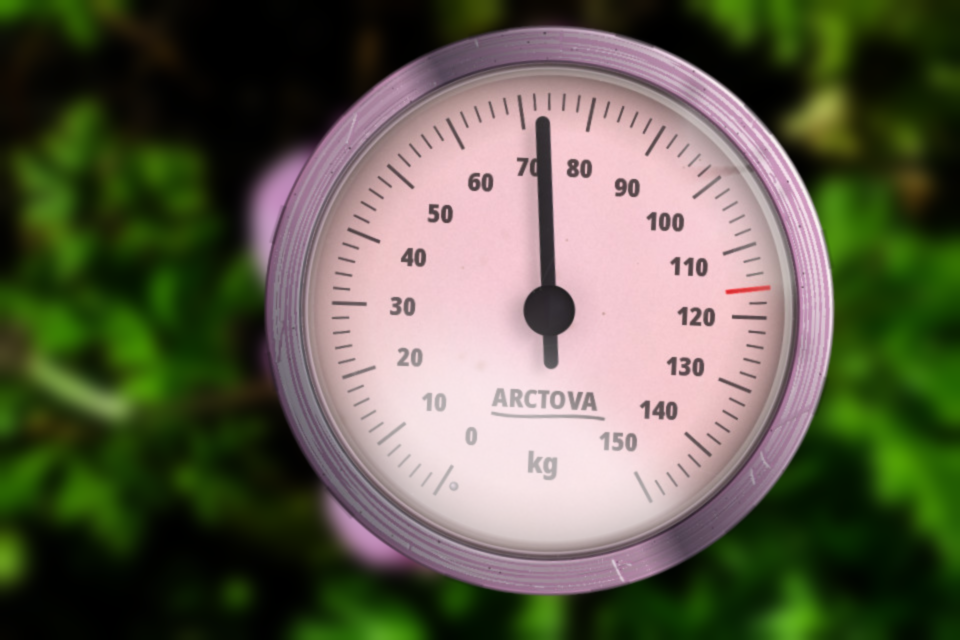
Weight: 73 kg
